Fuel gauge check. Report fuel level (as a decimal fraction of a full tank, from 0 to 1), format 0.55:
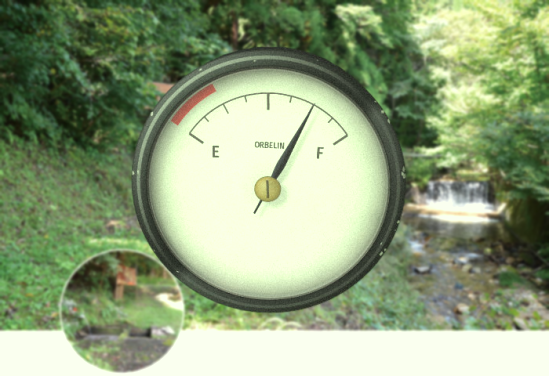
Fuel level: 0.75
